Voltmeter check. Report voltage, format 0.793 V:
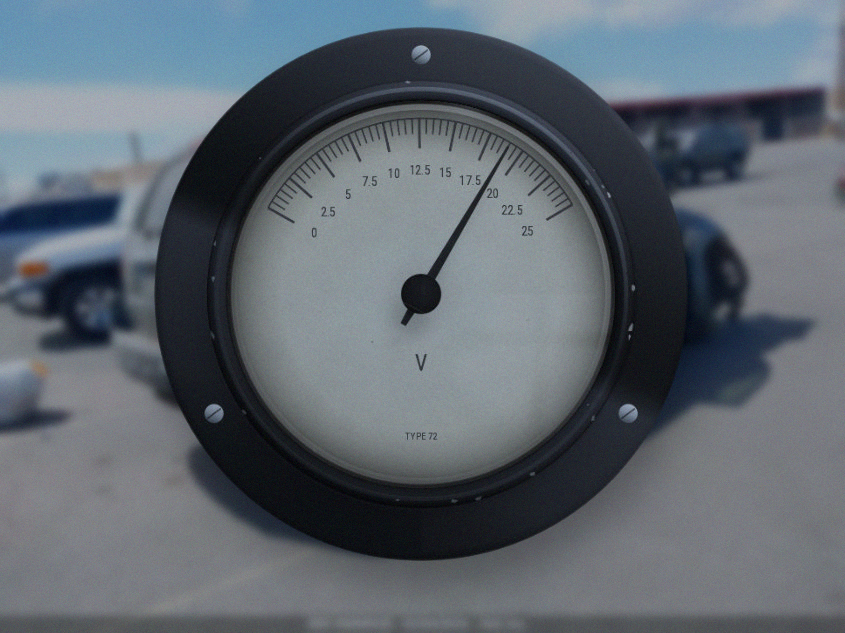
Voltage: 19 V
